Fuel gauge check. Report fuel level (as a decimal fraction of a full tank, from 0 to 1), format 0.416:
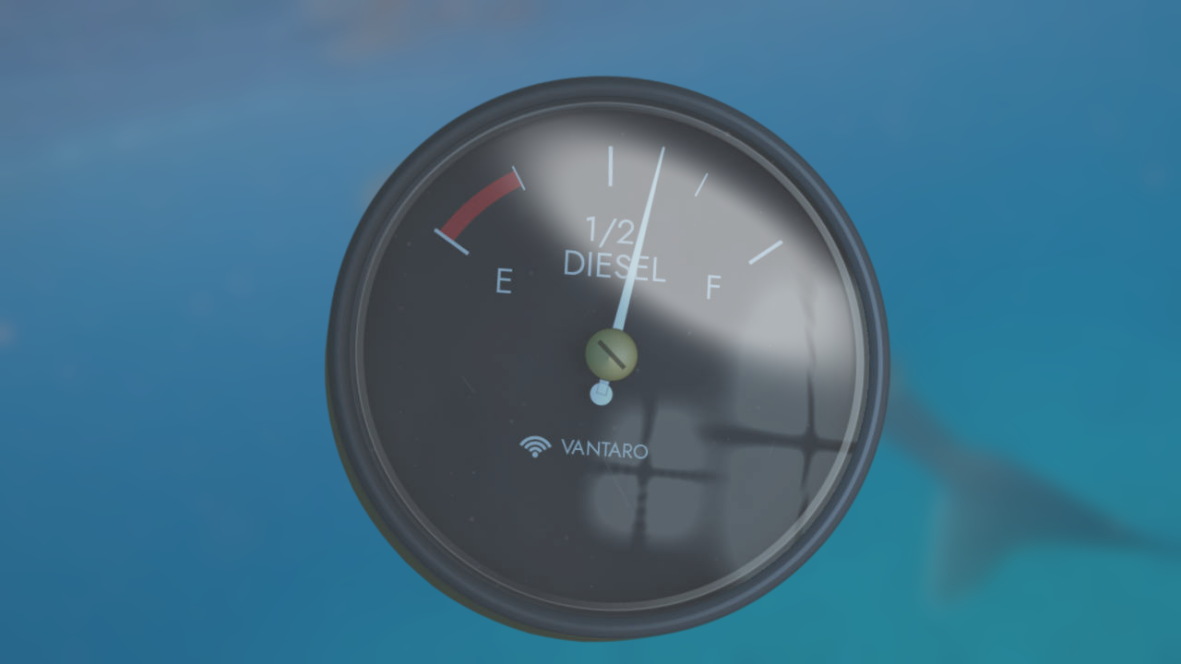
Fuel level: 0.625
